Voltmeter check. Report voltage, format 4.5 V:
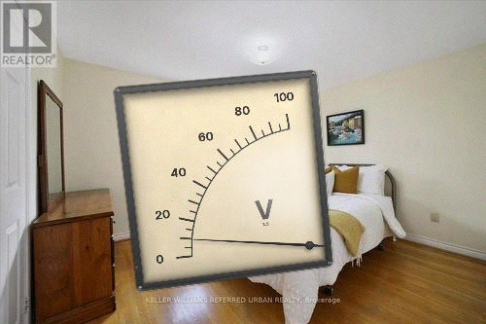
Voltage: 10 V
